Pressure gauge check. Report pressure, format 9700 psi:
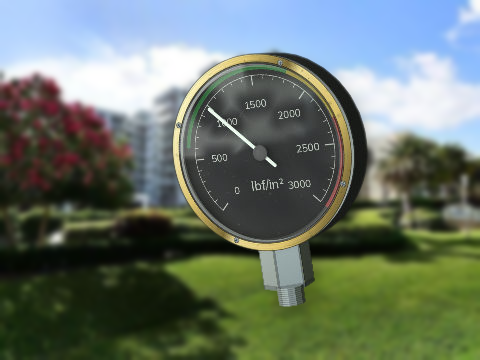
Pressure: 1000 psi
